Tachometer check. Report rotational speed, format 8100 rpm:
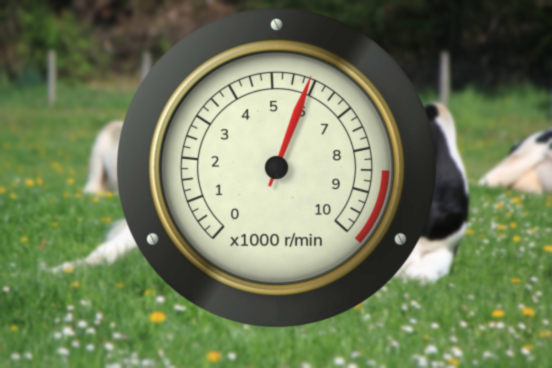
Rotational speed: 5875 rpm
